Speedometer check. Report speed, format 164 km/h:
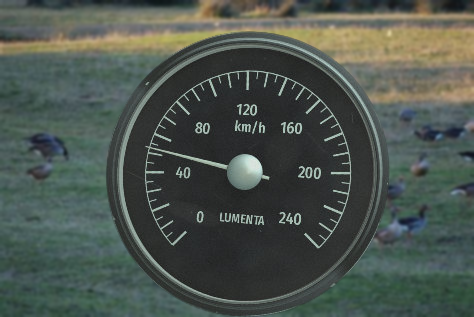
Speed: 52.5 km/h
